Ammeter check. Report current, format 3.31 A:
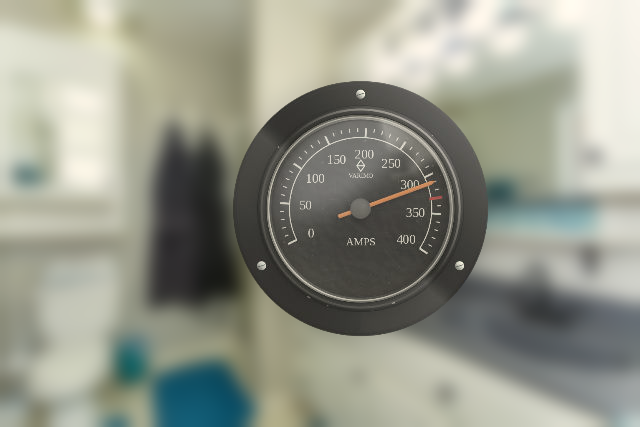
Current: 310 A
